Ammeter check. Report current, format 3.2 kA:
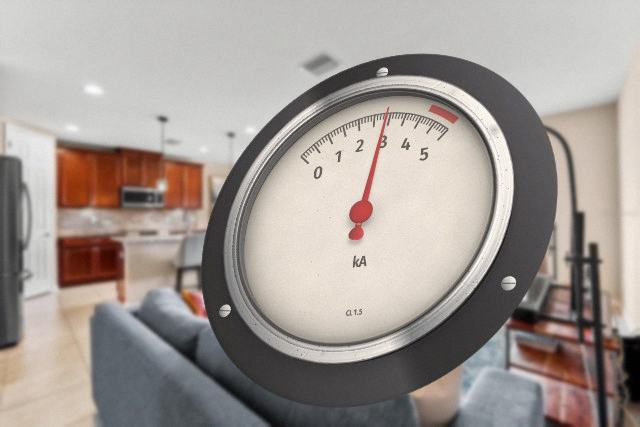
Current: 3 kA
